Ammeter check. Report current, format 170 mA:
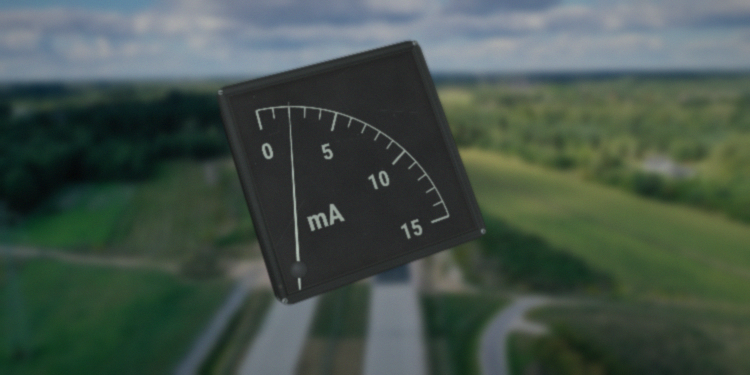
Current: 2 mA
